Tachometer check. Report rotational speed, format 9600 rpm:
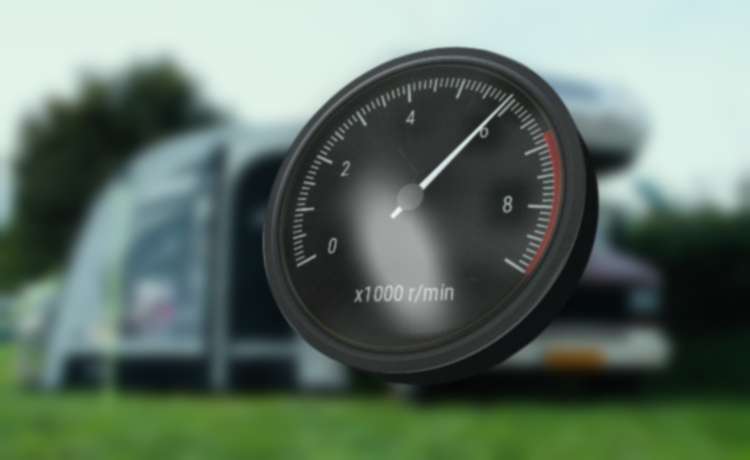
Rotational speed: 6000 rpm
